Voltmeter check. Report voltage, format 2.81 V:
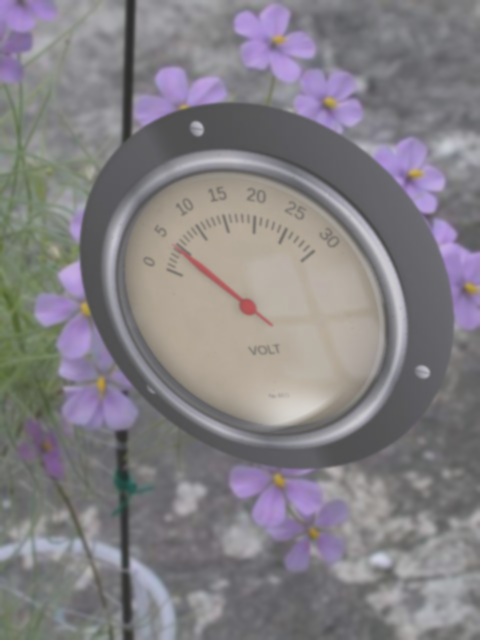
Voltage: 5 V
